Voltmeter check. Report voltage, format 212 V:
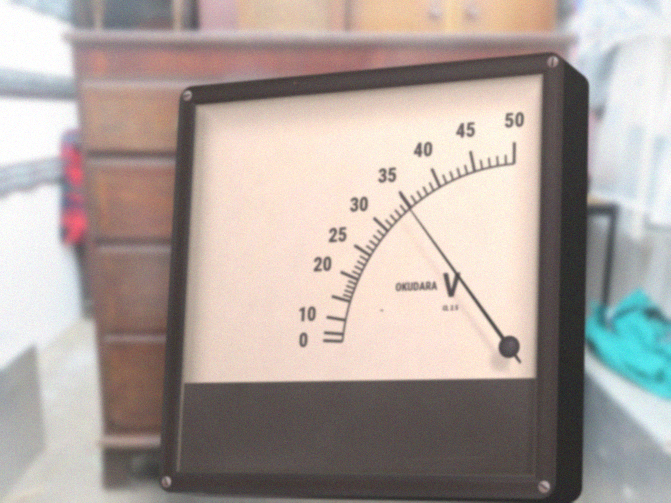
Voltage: 35 V
